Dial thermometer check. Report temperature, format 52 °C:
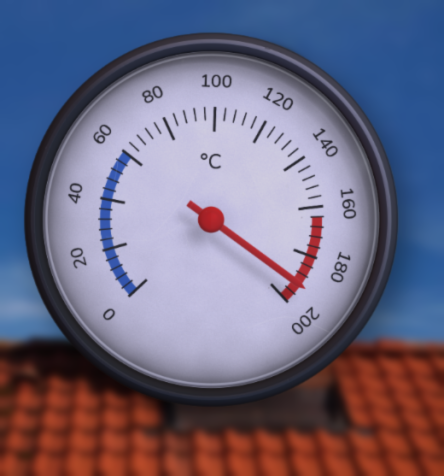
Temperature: 192 °C
